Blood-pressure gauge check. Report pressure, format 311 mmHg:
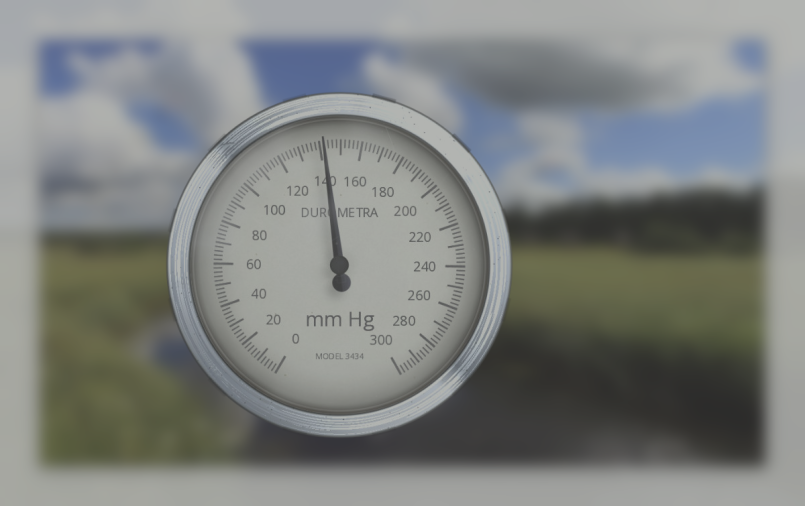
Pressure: 142 mmHg
